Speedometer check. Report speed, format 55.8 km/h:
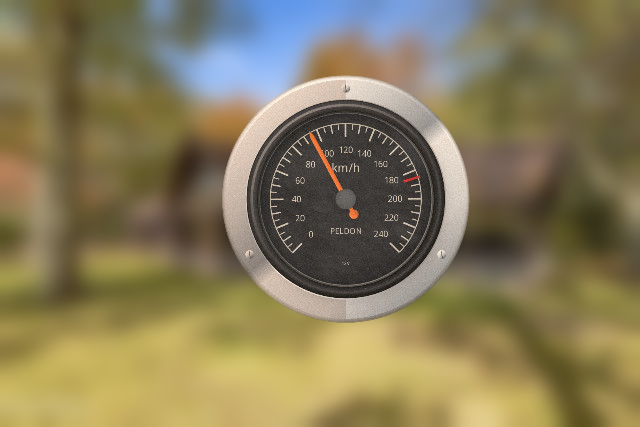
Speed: 95 km/h
